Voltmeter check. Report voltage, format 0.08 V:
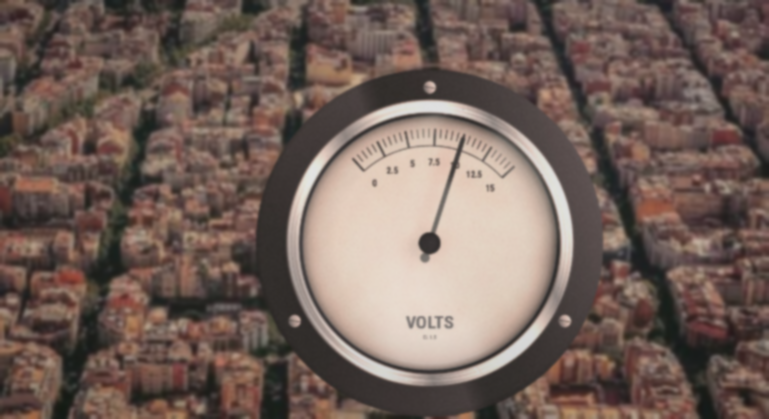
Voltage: 10 V
